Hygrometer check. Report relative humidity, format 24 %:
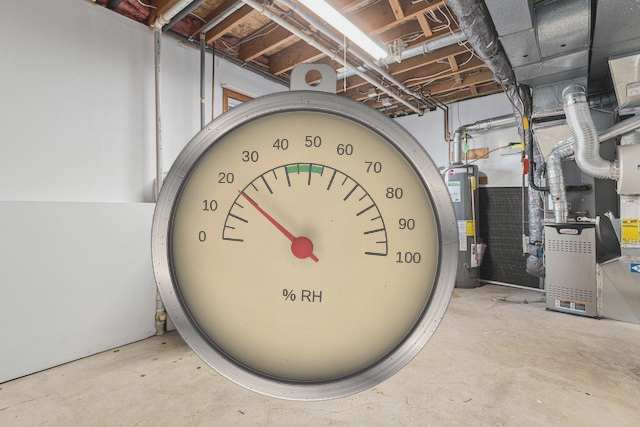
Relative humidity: 20 %
